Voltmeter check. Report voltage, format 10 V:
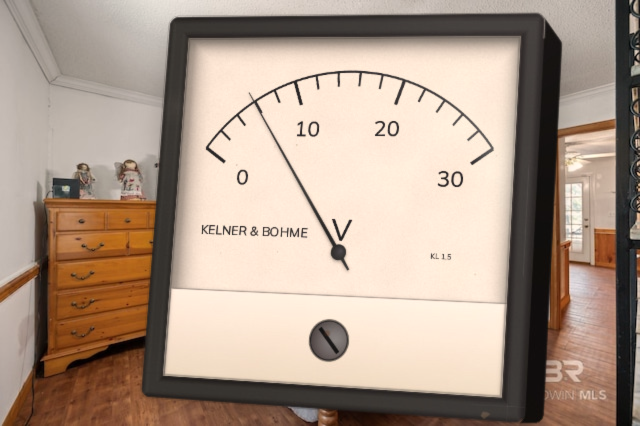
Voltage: 6 V
